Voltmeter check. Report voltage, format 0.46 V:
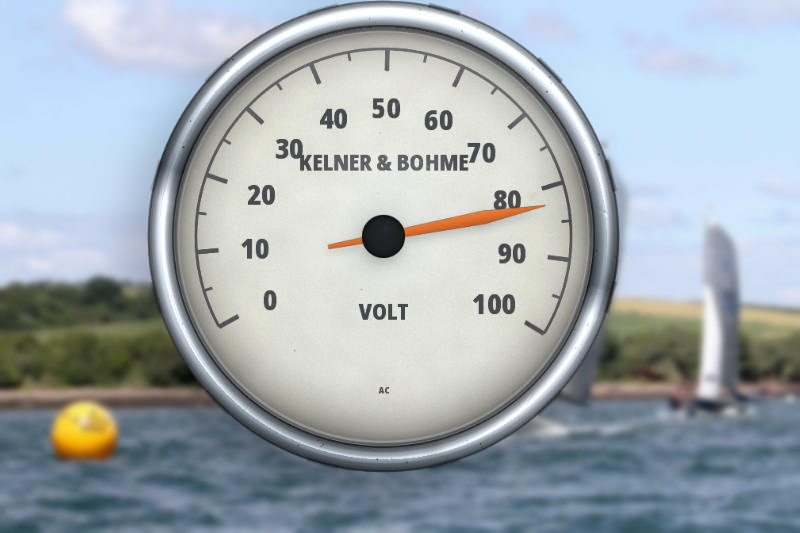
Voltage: 82.5 V
